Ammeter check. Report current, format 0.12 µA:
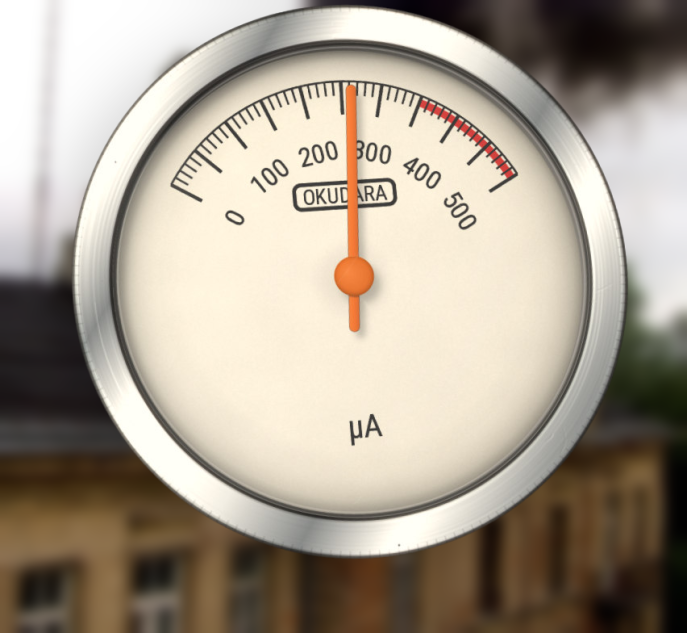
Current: 260 µA
